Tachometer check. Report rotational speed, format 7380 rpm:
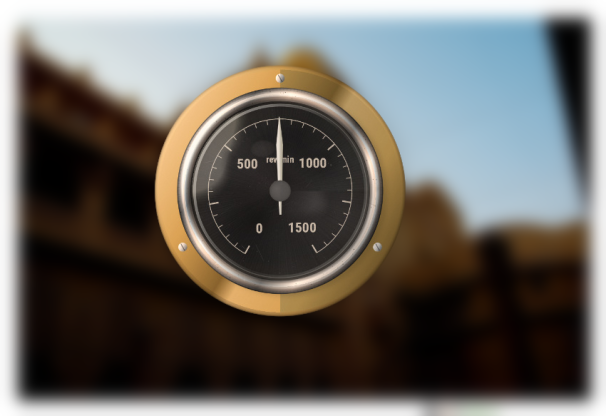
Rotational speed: 750 rpm
